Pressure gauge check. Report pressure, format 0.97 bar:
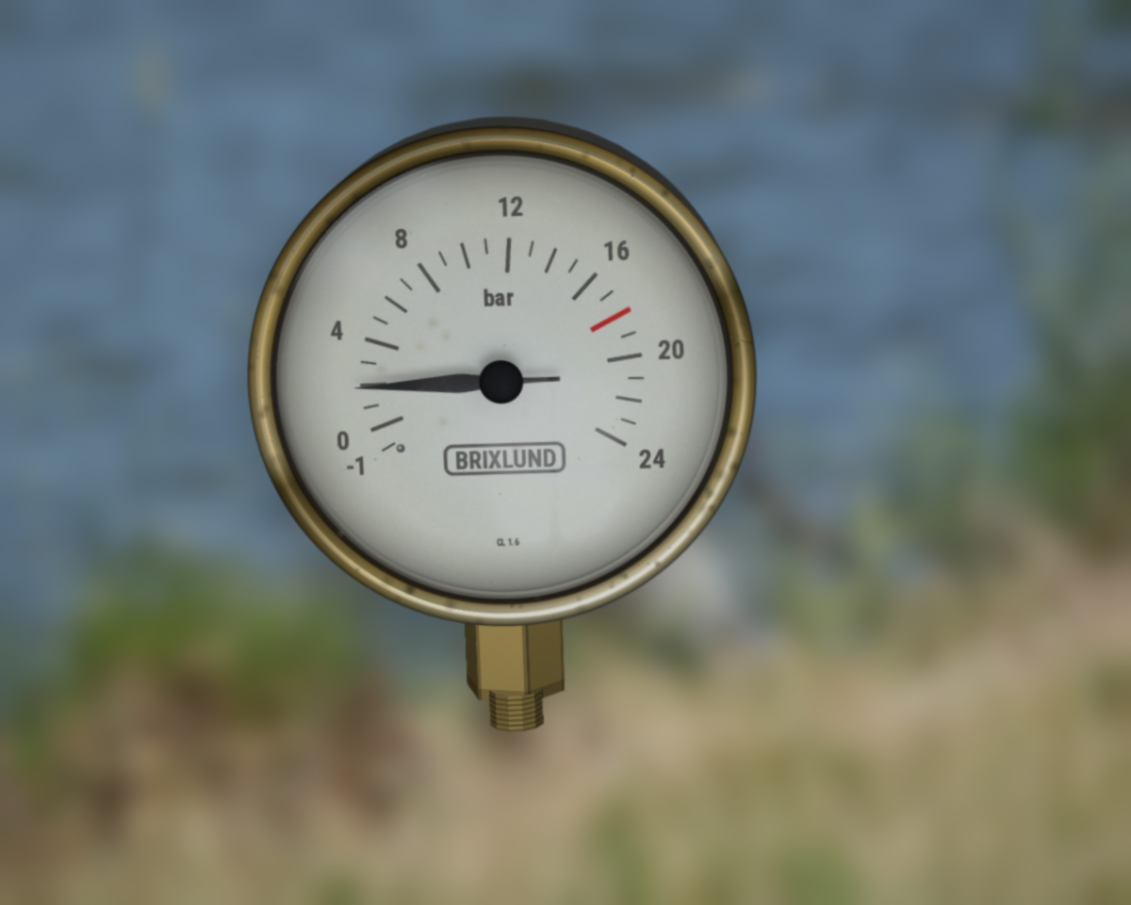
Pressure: 2 bar
